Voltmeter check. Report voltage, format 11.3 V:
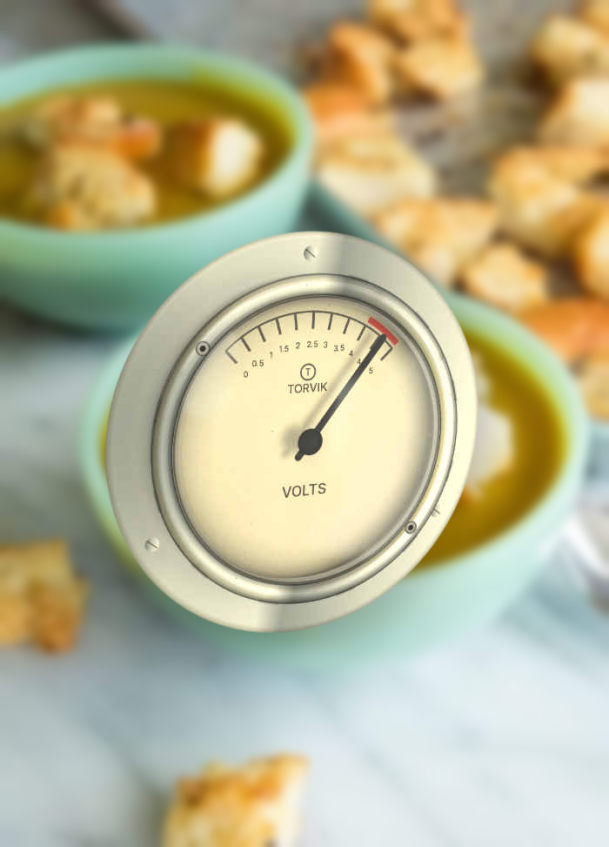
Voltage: 4.5 V
